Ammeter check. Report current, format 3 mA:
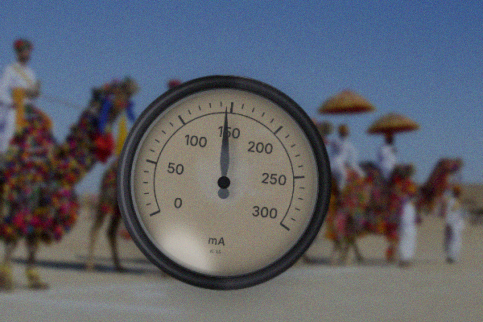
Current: 145 mA
